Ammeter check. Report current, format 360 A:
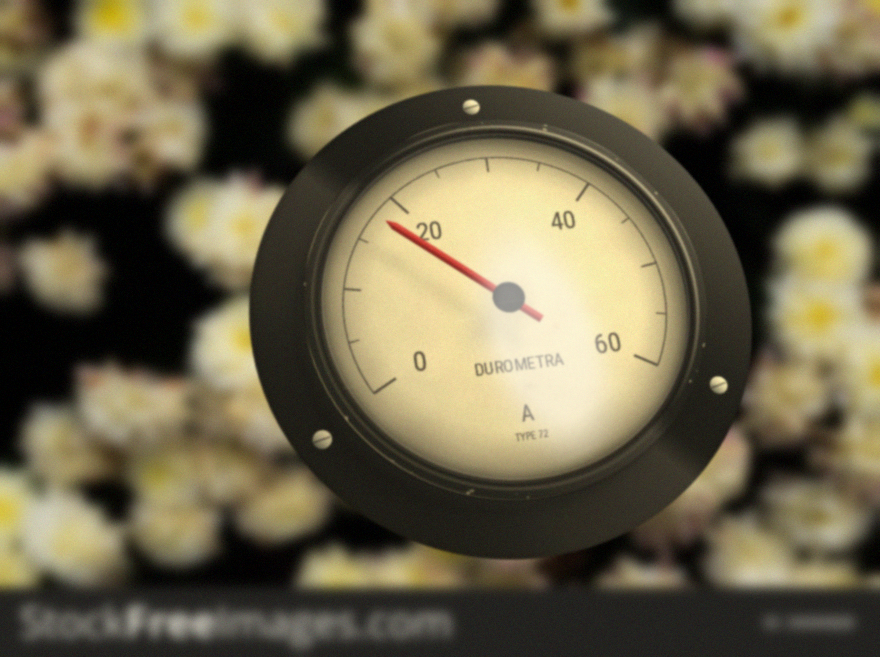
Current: 17.5 A
